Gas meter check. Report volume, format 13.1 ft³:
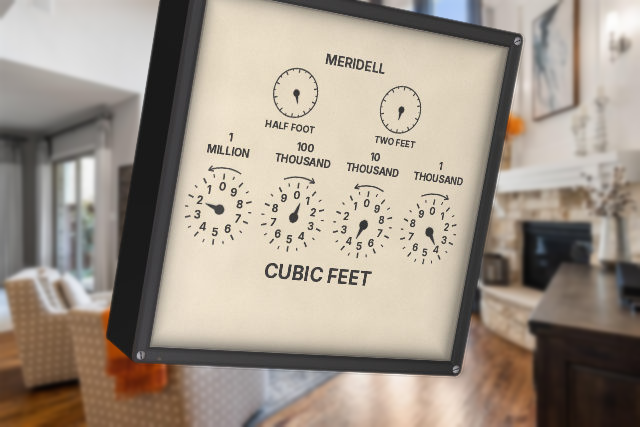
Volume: 204400 ft³
